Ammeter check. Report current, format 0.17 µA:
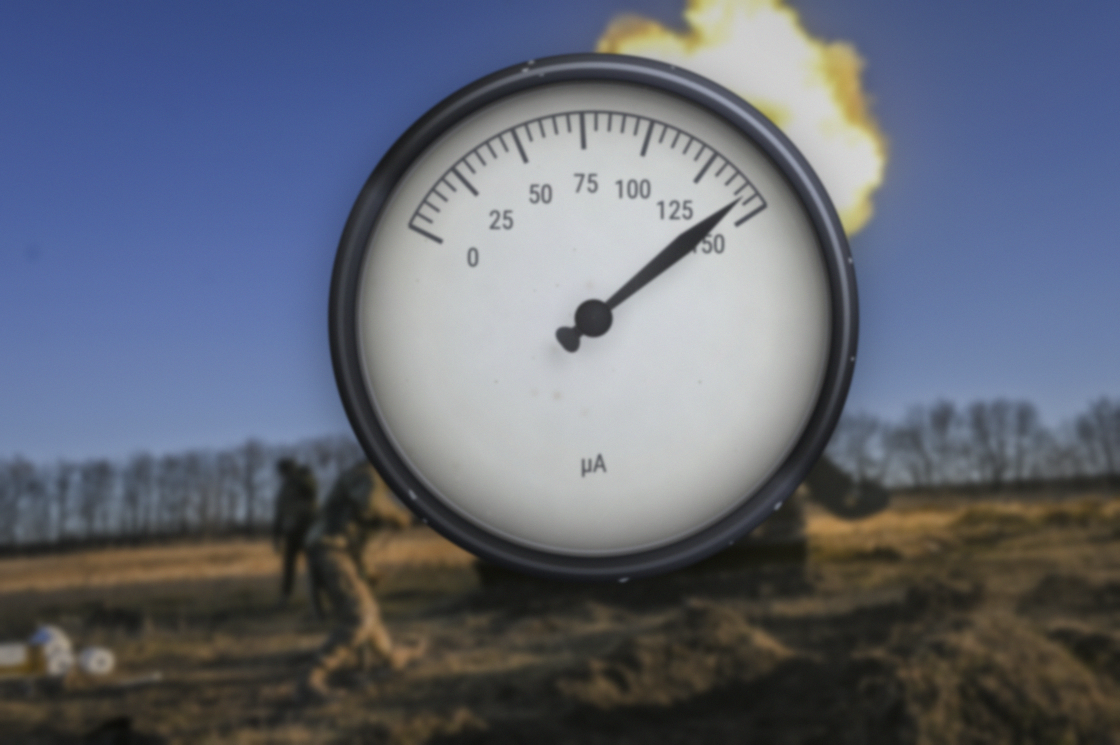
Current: 142.5 µA
